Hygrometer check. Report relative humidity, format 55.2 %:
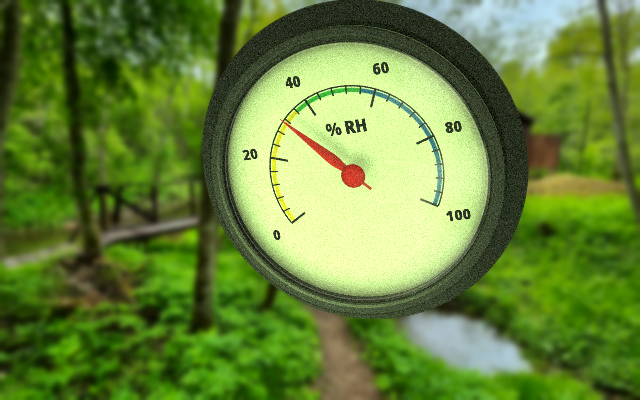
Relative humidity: 32 %
